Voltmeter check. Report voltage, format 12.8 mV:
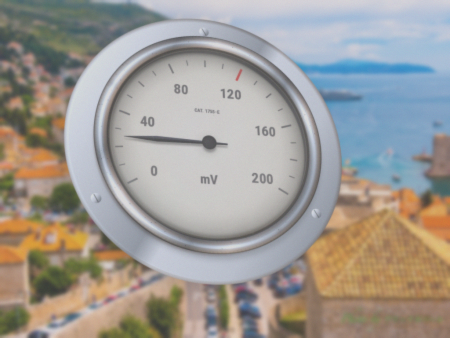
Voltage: 25 mV
